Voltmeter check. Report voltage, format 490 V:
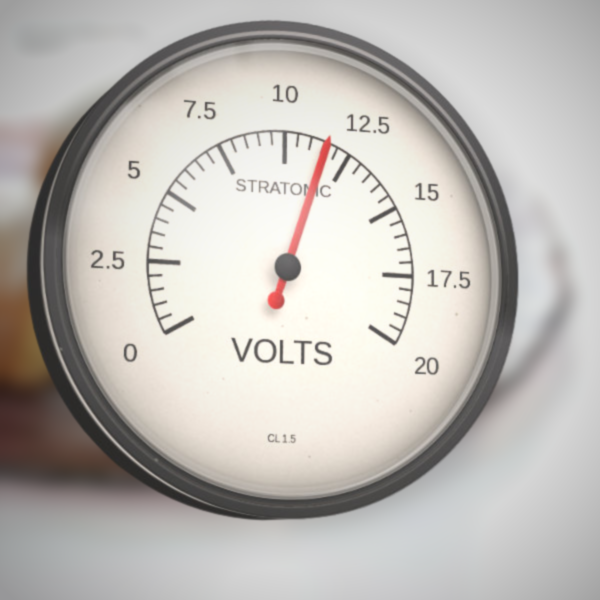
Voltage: 11.5 V
